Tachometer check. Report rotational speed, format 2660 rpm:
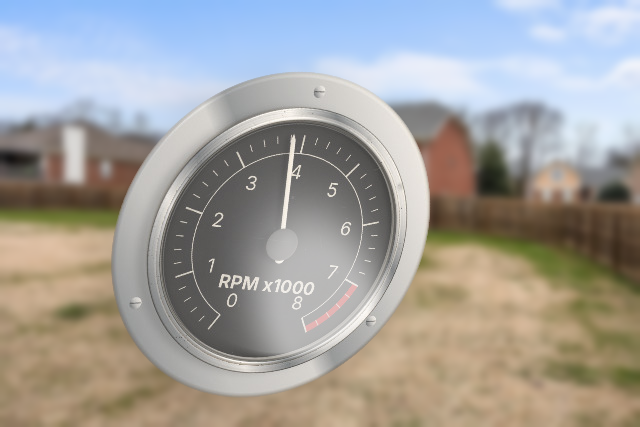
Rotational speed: 3800 rpm
